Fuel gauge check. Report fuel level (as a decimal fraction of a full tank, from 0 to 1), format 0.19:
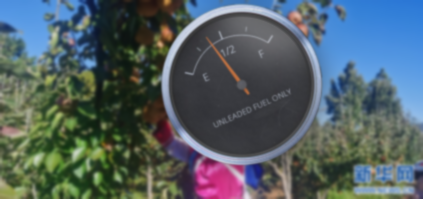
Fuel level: 0.375
